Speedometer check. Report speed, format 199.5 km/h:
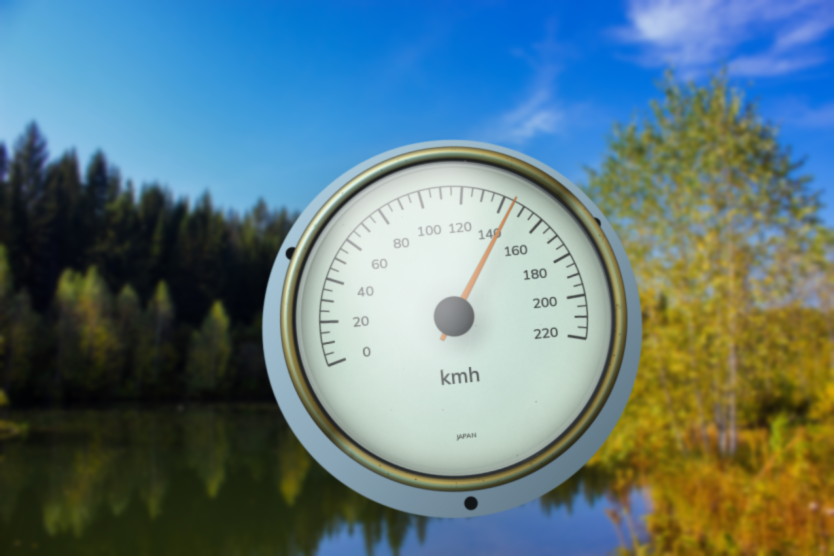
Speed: 145 km/h
